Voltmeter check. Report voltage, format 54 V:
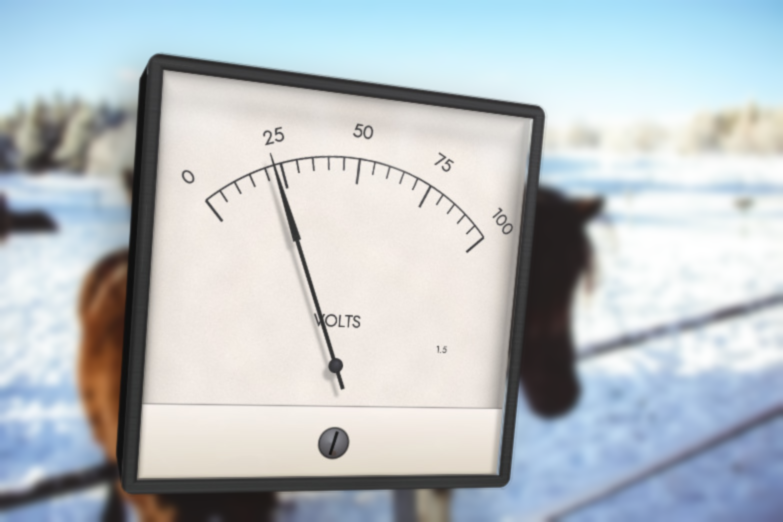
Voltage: 22.5 V
